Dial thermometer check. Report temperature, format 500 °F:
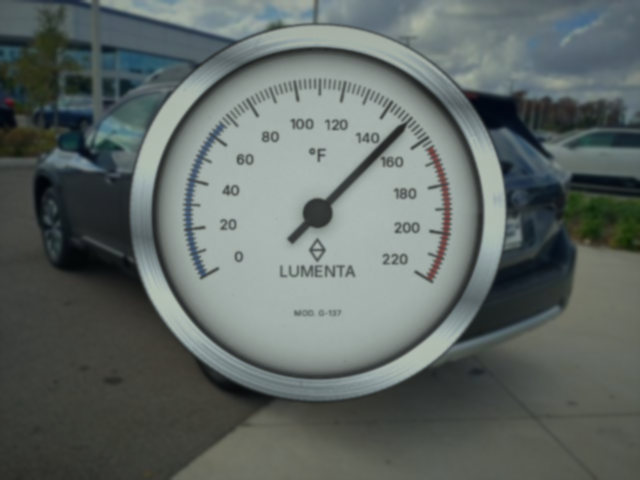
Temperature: 150 °F
